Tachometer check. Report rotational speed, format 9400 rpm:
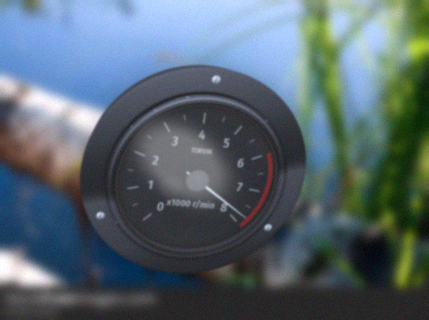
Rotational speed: 7750 rpm
